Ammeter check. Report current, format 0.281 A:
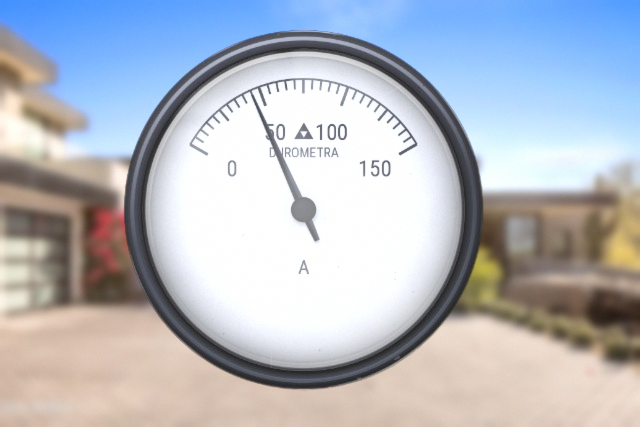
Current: 45 A
